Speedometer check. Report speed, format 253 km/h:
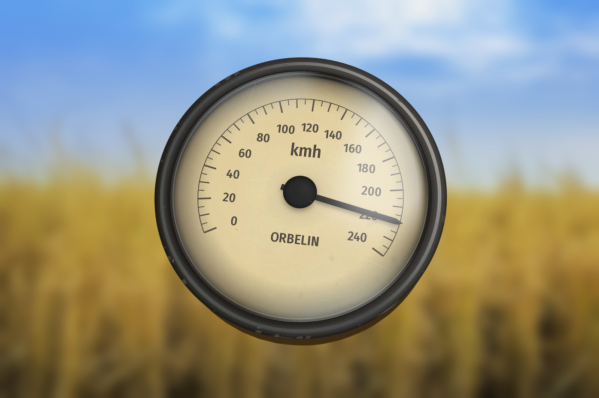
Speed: 220 km/h
